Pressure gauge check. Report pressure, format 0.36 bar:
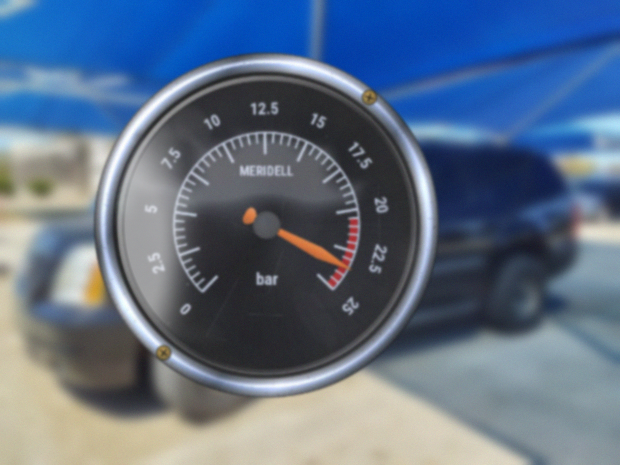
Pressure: 23.5 bar
